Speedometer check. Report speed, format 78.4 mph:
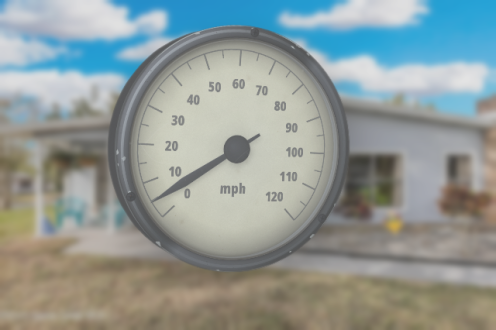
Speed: 5 mph
